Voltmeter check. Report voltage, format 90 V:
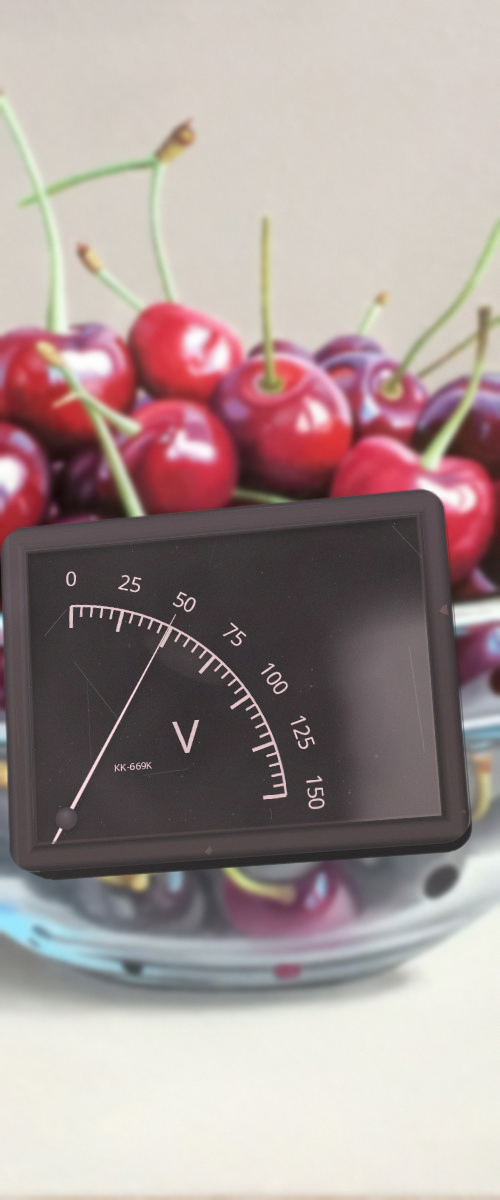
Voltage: 50 V
